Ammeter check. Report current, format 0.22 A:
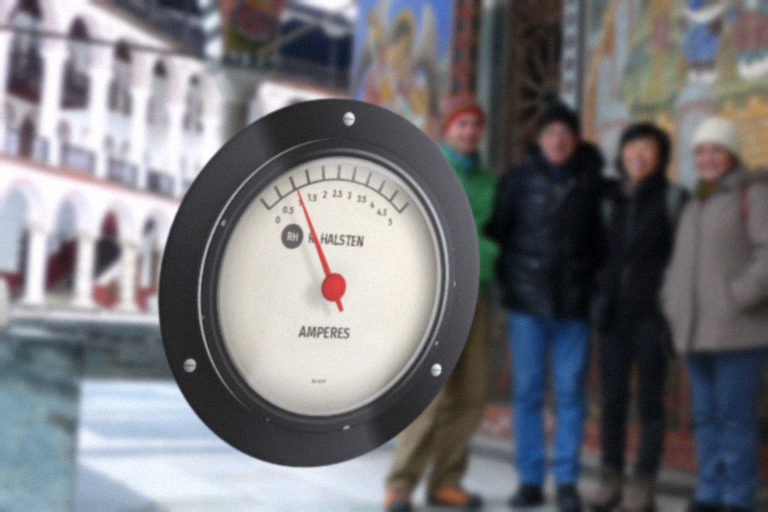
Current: 1 A
